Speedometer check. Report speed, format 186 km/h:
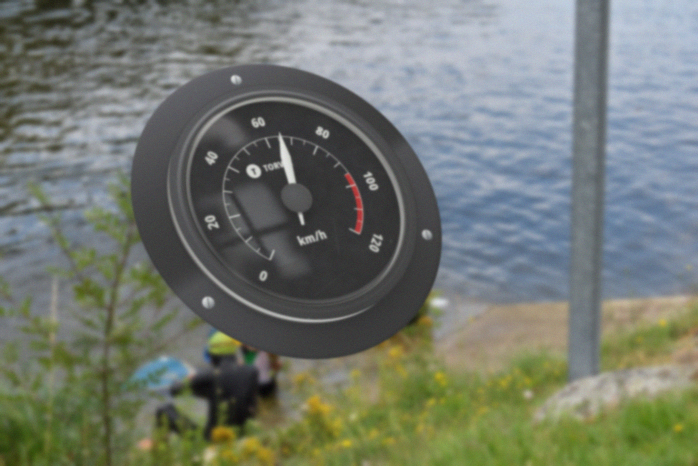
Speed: 65 km/h
